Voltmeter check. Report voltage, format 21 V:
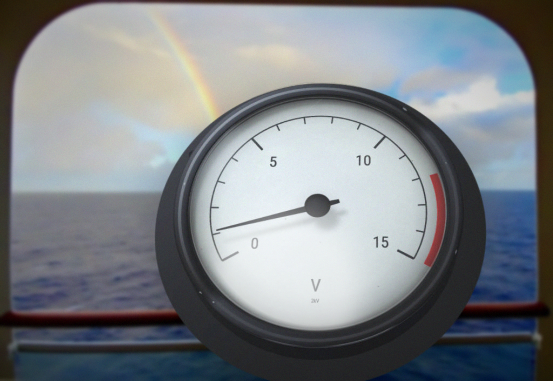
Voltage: 1 V
